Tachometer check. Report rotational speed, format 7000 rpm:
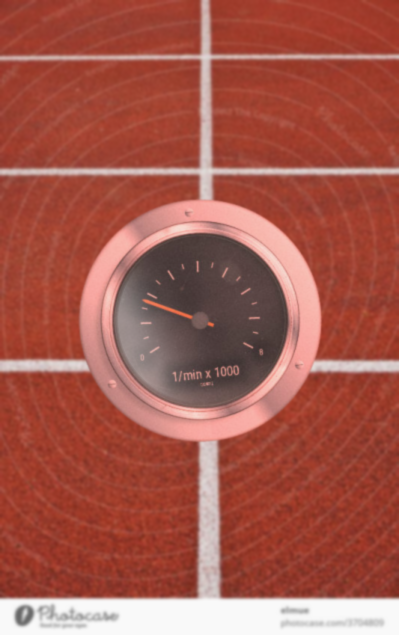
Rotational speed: 1750 rpm
